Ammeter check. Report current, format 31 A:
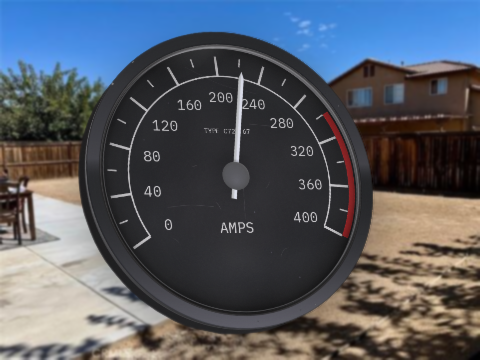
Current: 220 A
